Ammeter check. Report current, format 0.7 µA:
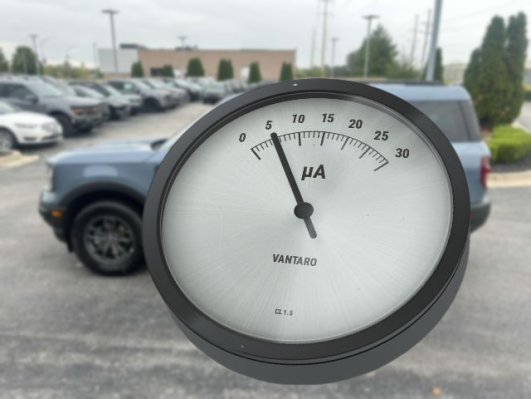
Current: 5 µA
